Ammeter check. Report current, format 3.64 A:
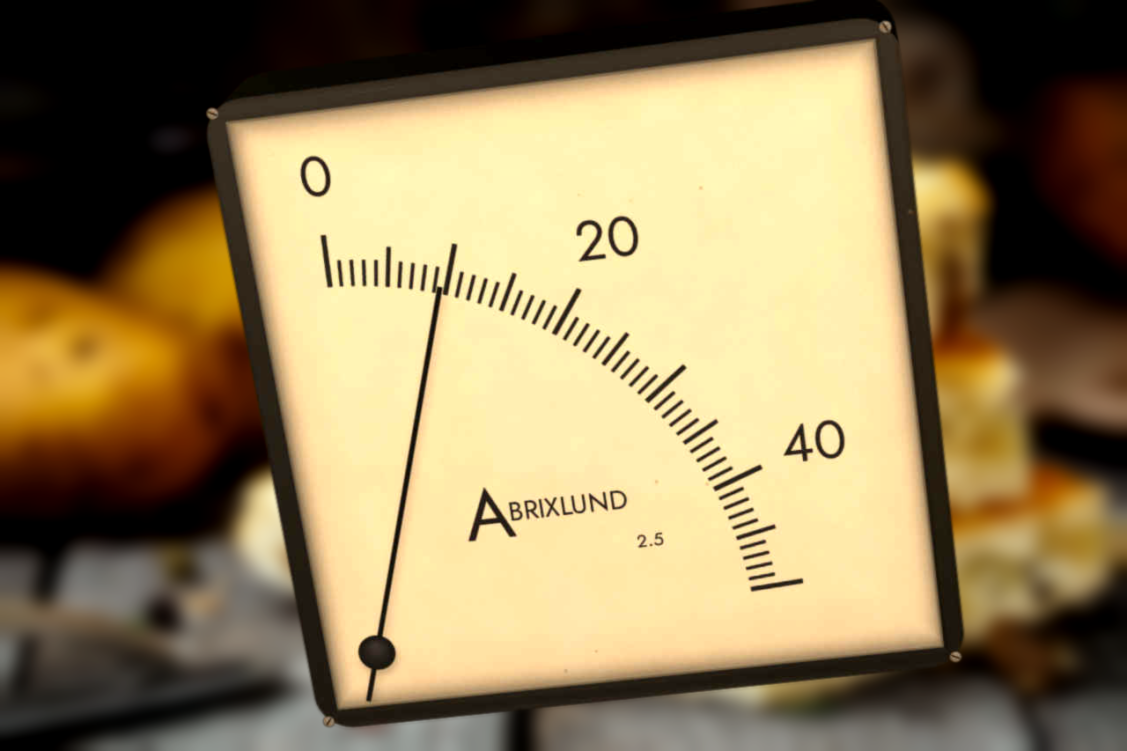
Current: 9.5 A
